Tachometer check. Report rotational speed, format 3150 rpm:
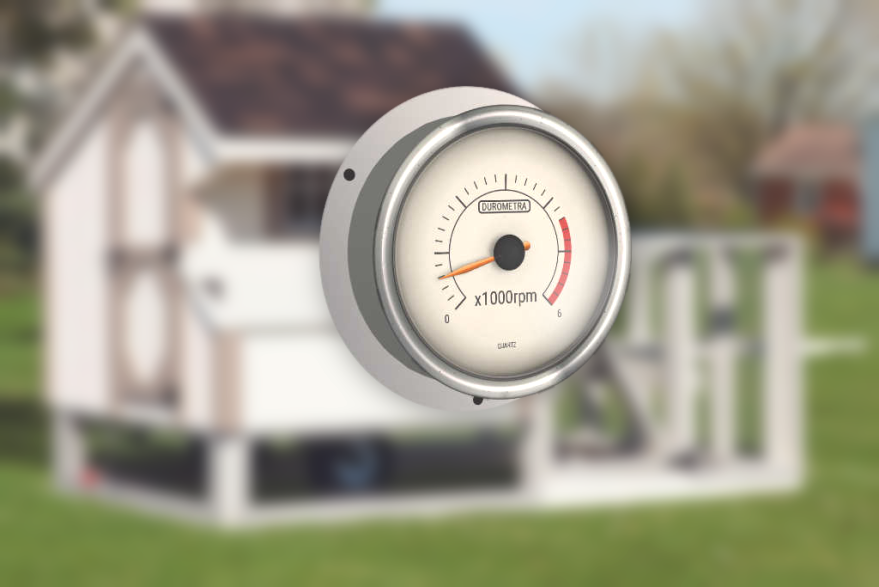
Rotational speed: 600 rpm
